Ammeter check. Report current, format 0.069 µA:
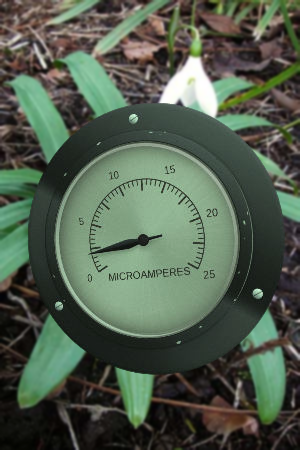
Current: 2 µA
